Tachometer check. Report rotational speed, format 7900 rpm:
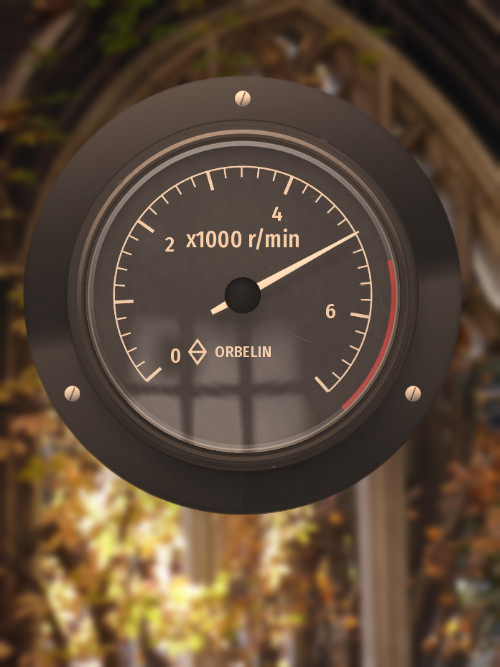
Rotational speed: 5000 rpm
